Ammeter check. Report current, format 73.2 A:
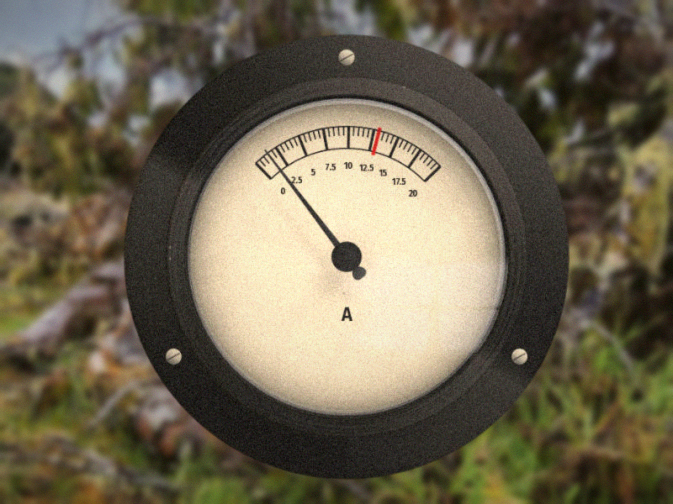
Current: 1.5 A
